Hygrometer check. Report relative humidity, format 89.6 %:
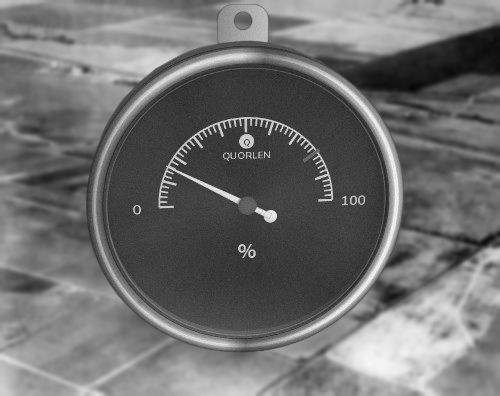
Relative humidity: 16 %
